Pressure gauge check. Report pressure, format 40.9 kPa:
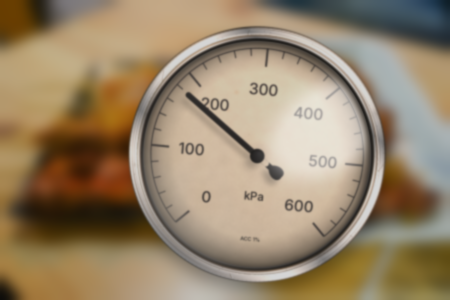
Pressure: 180 kPa
